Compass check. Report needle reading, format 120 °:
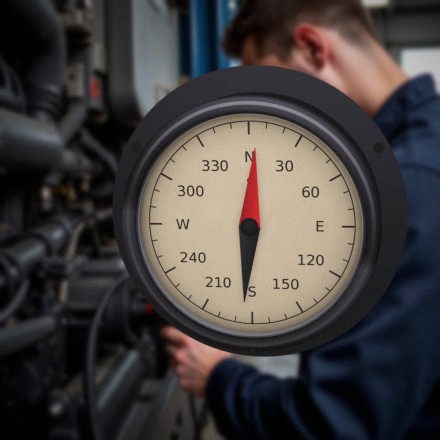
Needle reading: 5 °
